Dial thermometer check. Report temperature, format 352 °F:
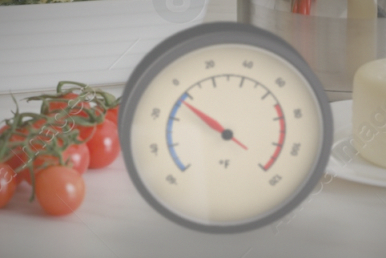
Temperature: -5 °F
